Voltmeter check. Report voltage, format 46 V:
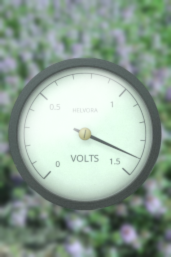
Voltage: 1.4 V
